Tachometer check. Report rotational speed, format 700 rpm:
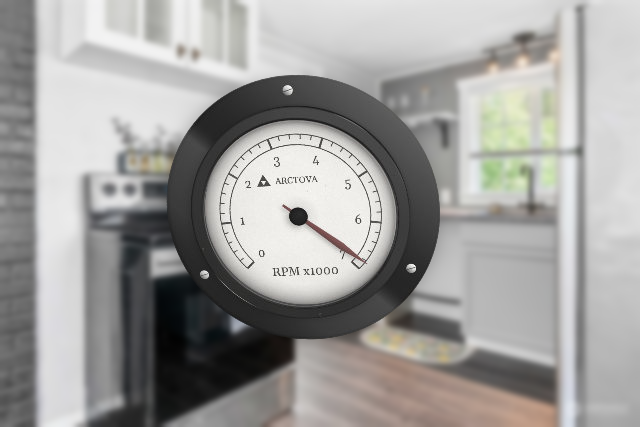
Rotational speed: 6800 rpm
